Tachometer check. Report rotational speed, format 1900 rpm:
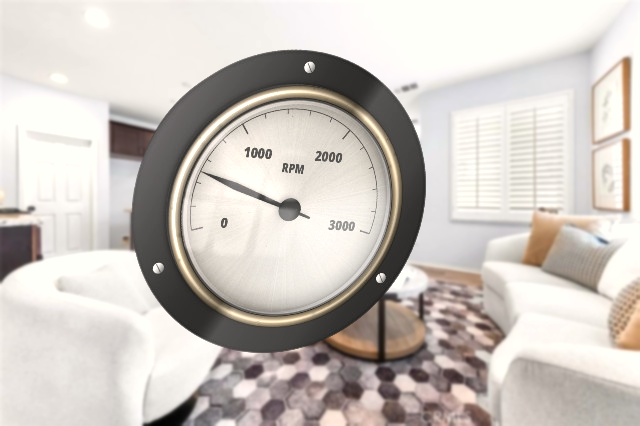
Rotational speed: 500 rpm
